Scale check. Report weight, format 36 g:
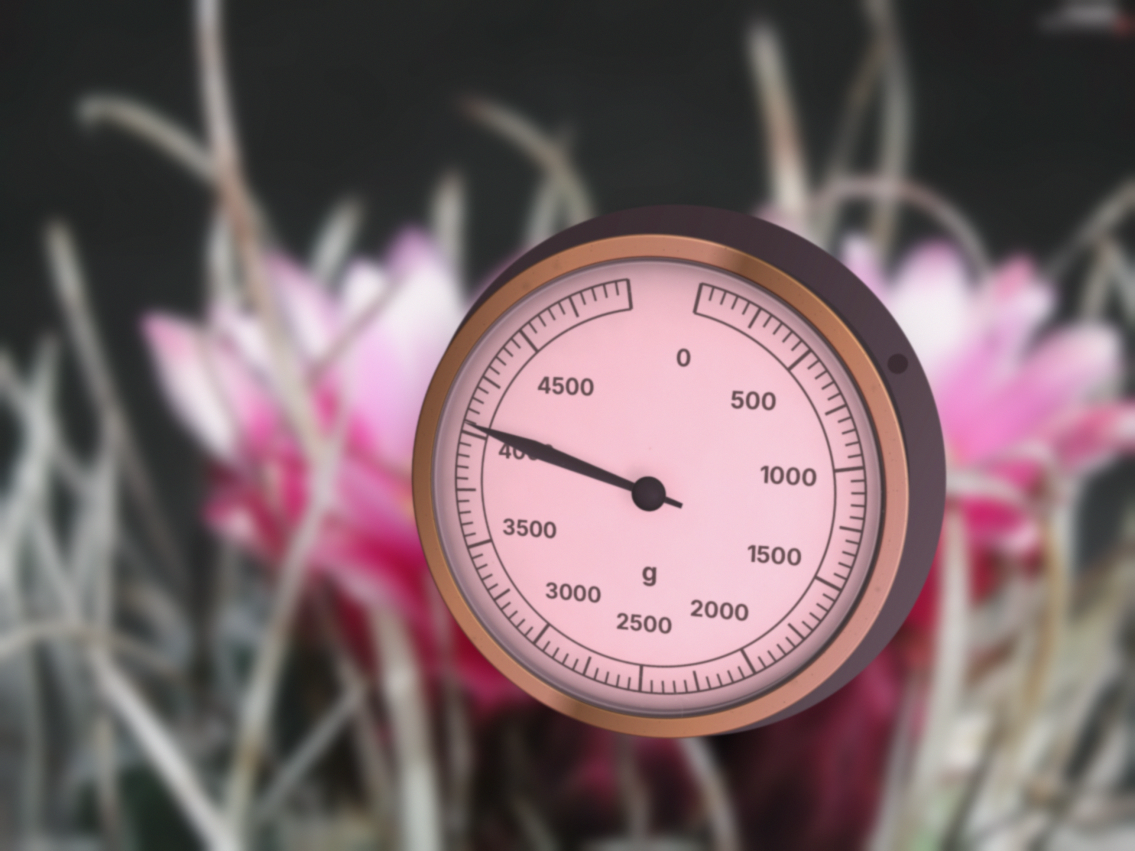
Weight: 4050 g
